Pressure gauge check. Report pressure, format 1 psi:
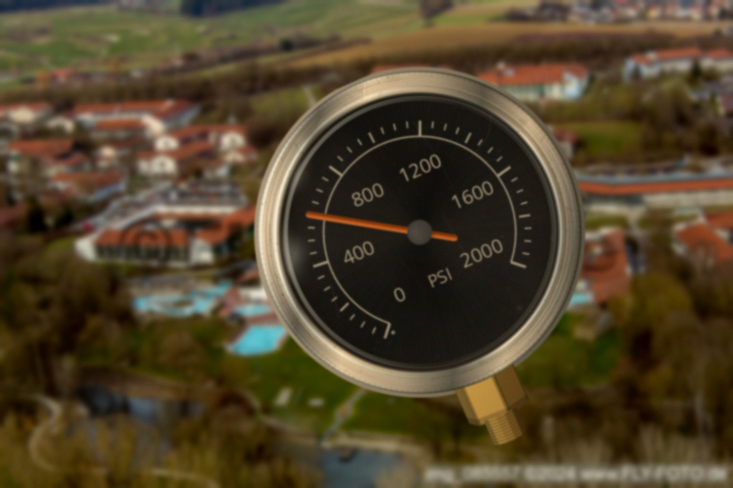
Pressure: 600 psi
